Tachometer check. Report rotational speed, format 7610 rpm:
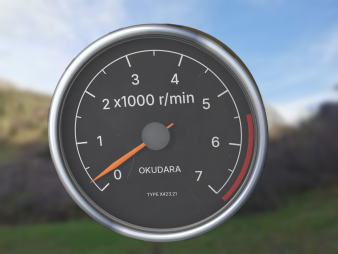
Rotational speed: 250 rpm
